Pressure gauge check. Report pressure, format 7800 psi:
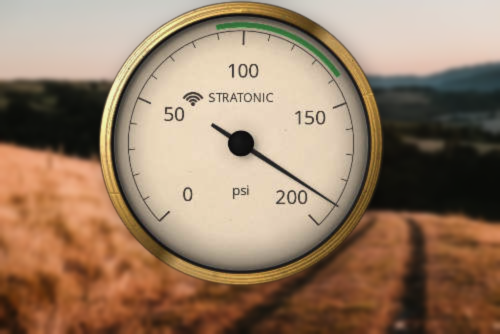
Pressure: 190 psi
